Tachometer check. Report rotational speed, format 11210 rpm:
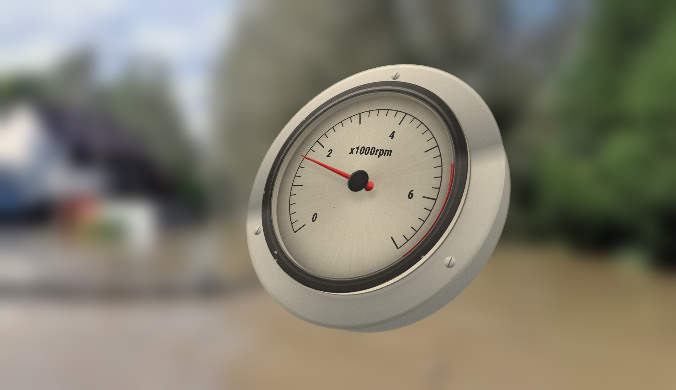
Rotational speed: 1600 rpm
